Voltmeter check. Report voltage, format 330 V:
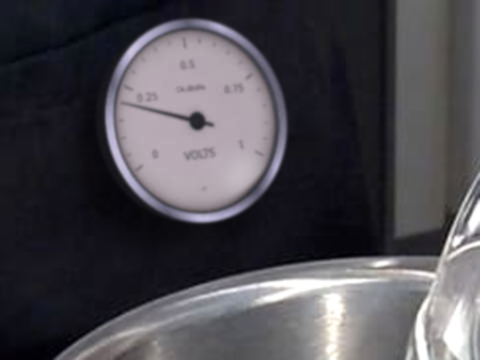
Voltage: 0.2 V
